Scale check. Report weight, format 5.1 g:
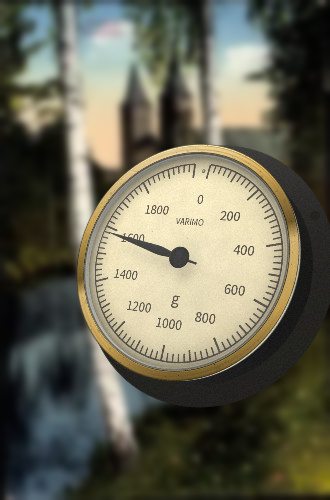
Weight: 1580 g
